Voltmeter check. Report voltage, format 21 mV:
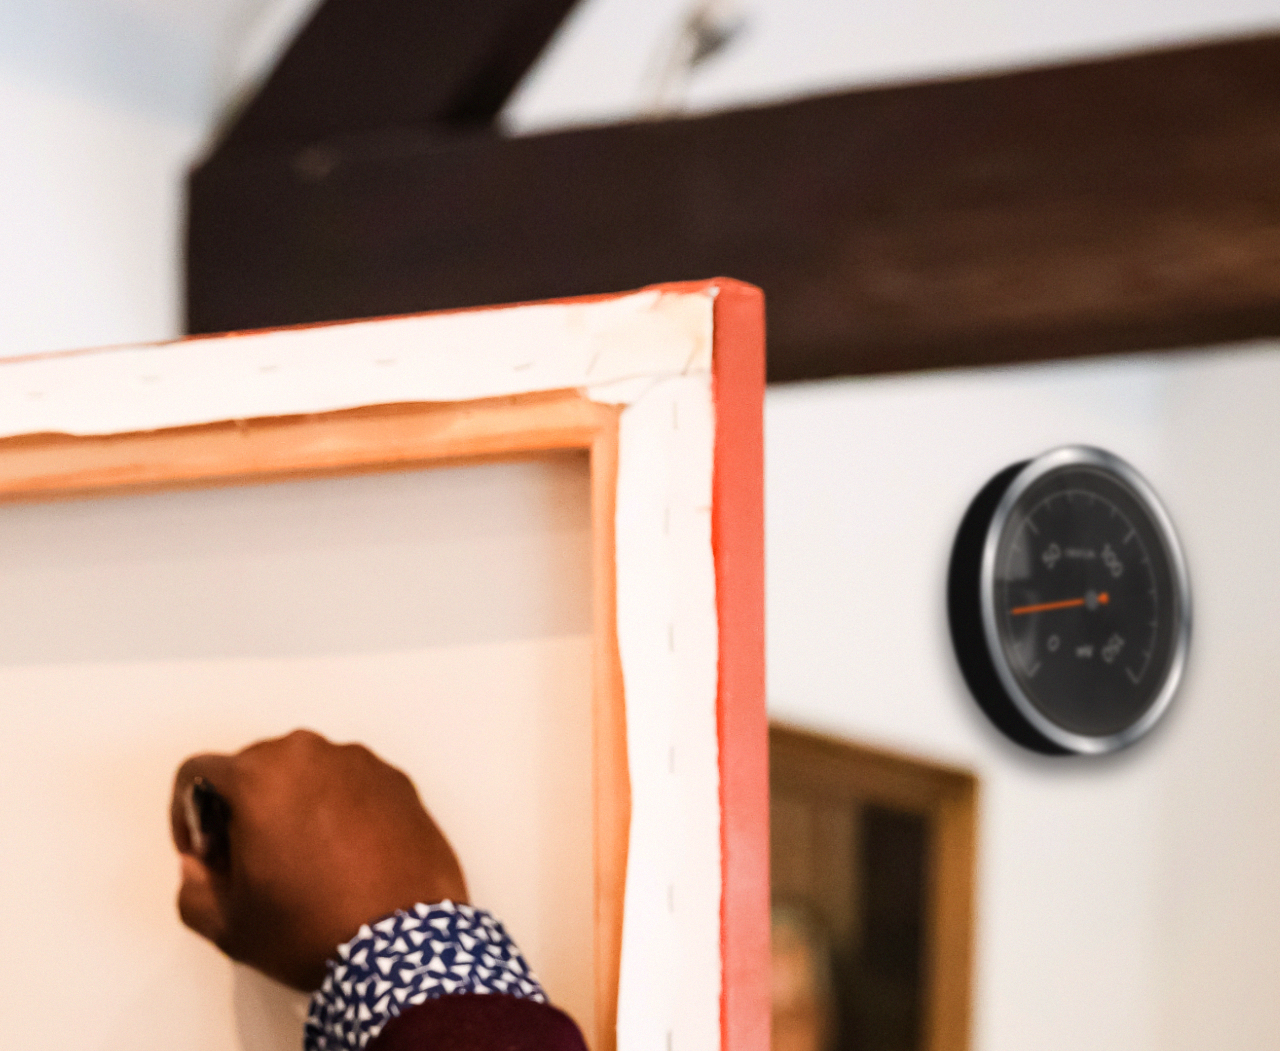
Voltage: 20 mV
